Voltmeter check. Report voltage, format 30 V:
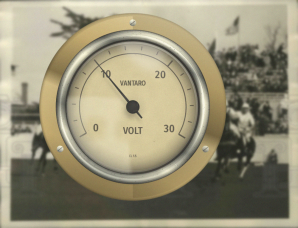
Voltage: 10 V
